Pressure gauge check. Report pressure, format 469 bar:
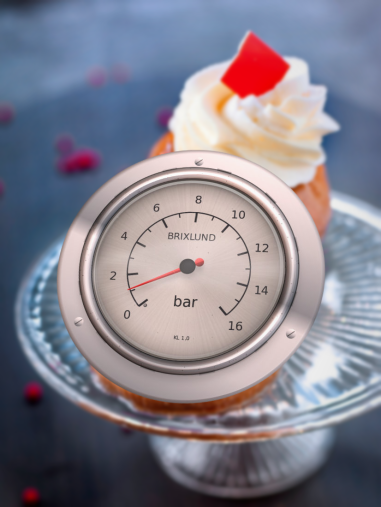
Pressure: 1 bar
